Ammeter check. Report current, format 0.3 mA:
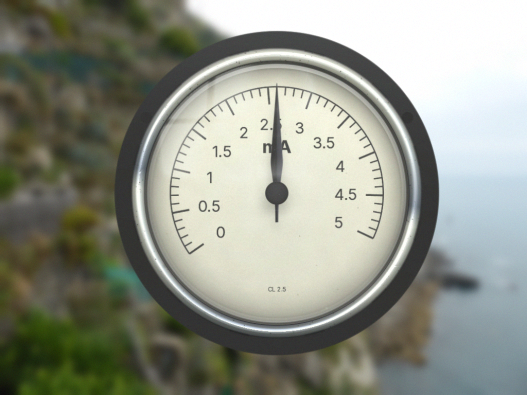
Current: 2.6 mA
